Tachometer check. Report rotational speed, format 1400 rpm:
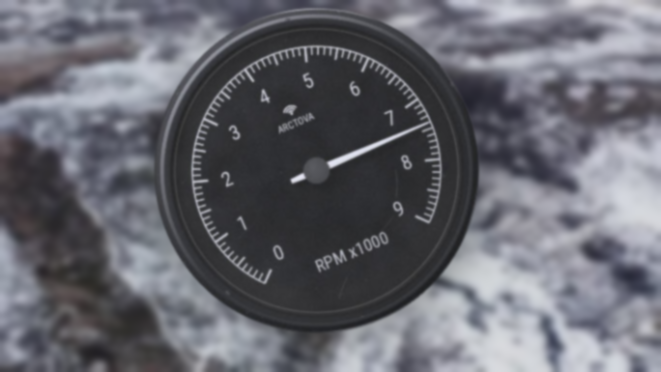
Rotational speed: 7400 rpm
